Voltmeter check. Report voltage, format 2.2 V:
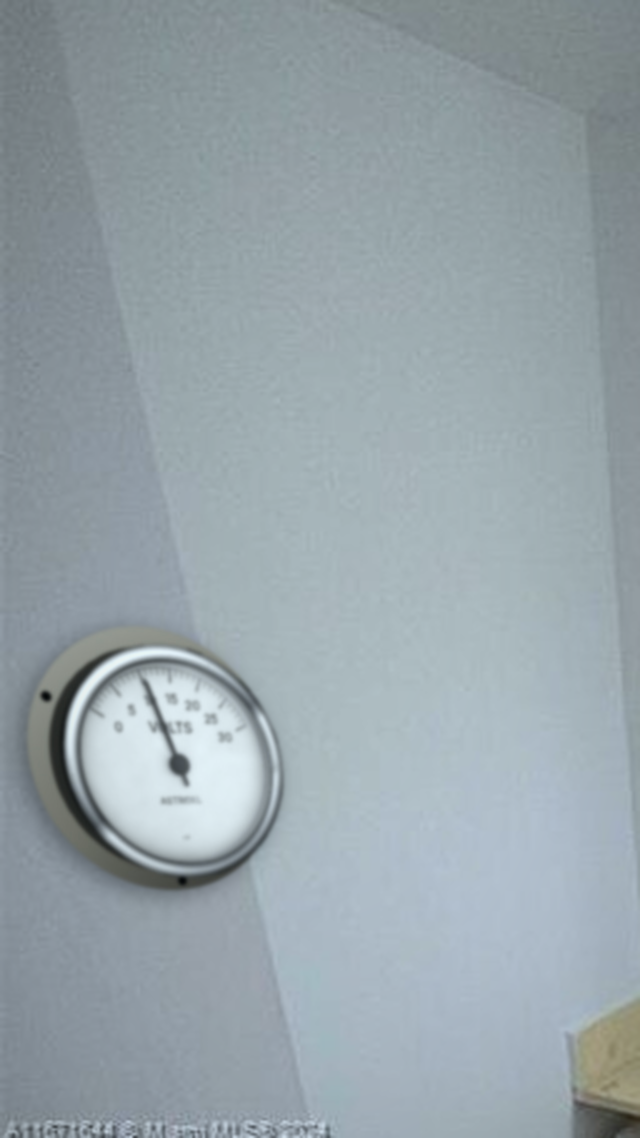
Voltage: 10 V
